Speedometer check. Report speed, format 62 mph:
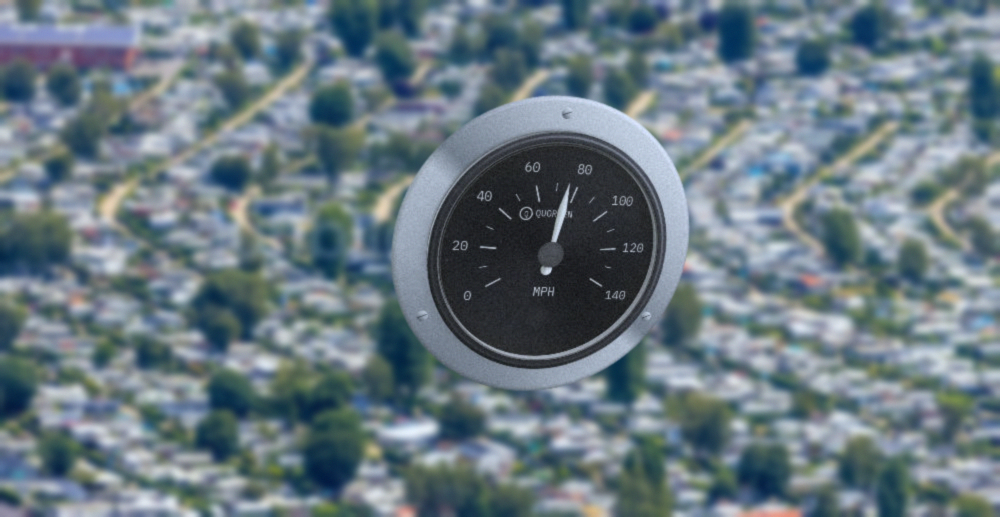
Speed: 75 mph
